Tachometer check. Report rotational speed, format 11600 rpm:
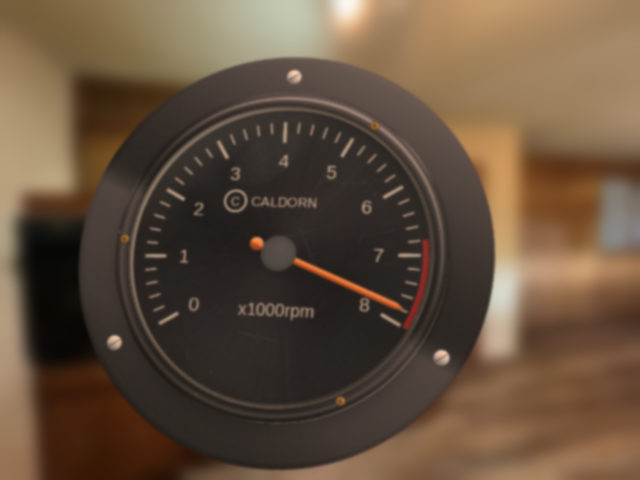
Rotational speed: 7800 rpm
